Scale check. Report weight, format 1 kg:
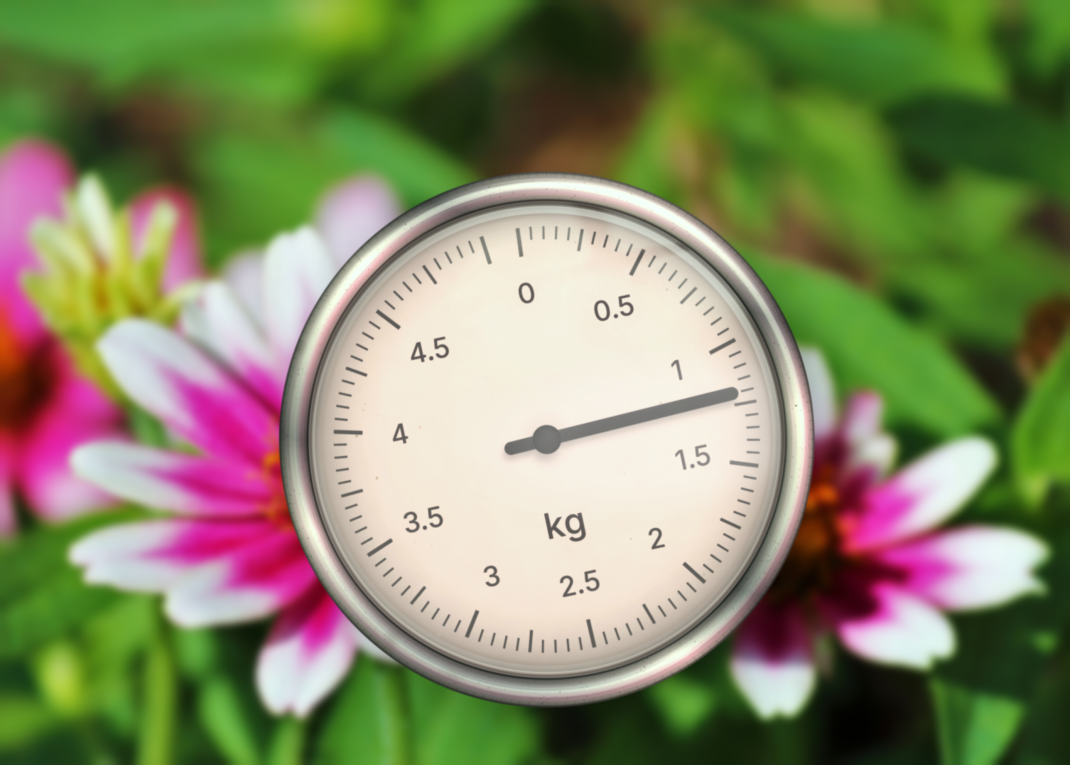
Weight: 1.2 kg
